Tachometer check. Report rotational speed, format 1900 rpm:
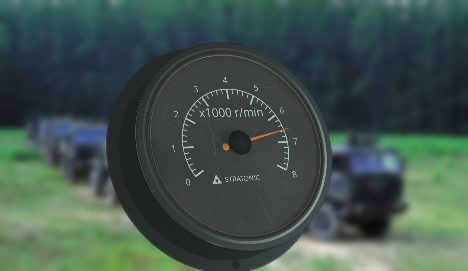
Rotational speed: 6600 rpm
